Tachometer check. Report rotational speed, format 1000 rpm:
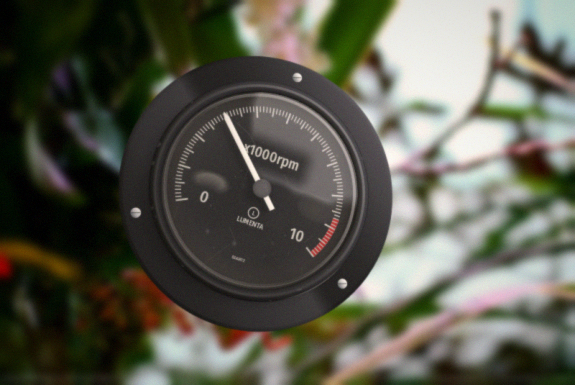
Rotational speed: 3000 rpm
